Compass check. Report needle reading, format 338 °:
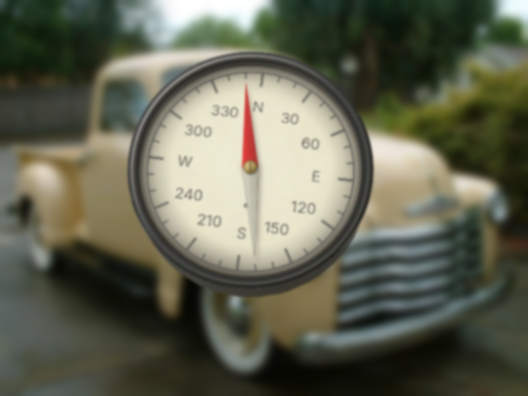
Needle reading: 350 °
